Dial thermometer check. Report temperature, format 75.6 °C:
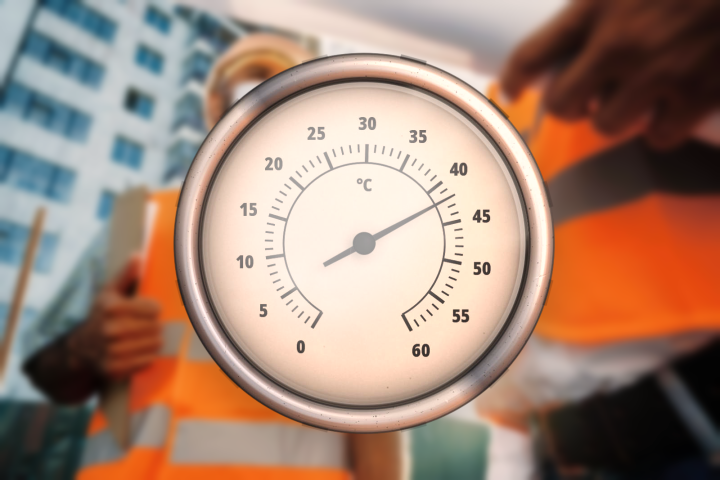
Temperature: 42 °C
